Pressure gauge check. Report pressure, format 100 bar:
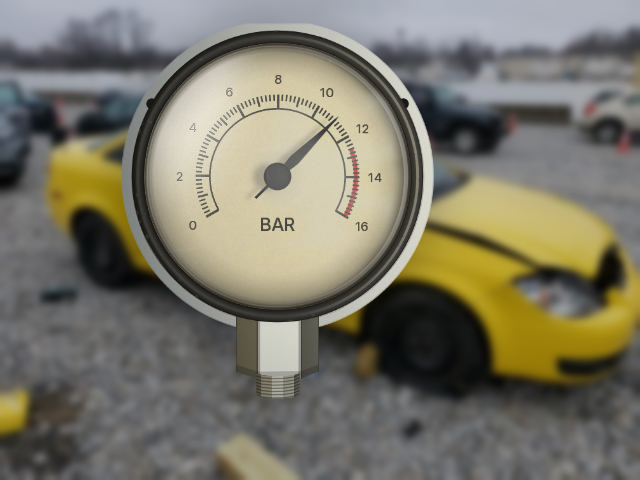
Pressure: 11 bar
